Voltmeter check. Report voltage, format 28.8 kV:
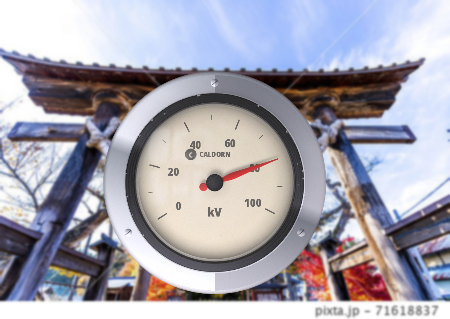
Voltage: 80 kV
